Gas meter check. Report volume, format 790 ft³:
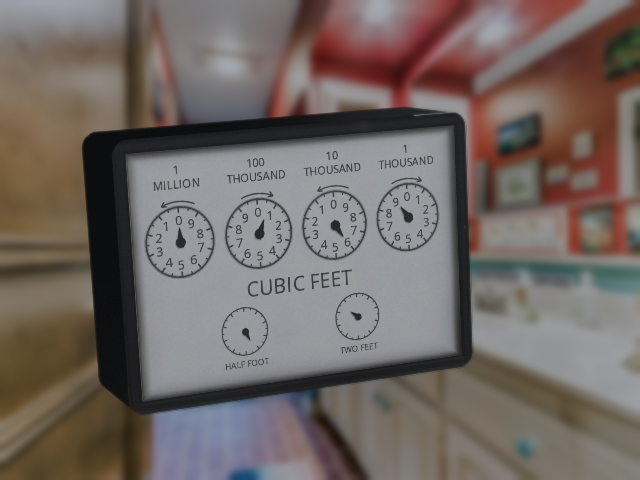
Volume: 5900 ft³
